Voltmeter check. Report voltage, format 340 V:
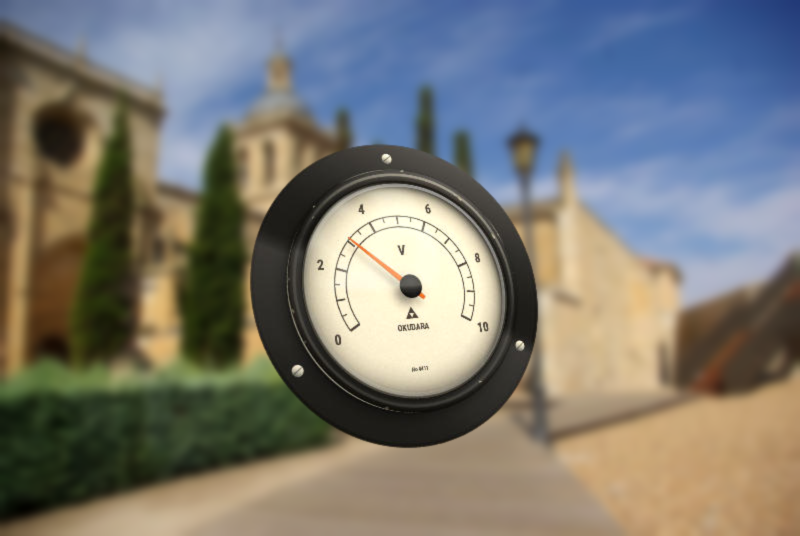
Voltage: 3 V
